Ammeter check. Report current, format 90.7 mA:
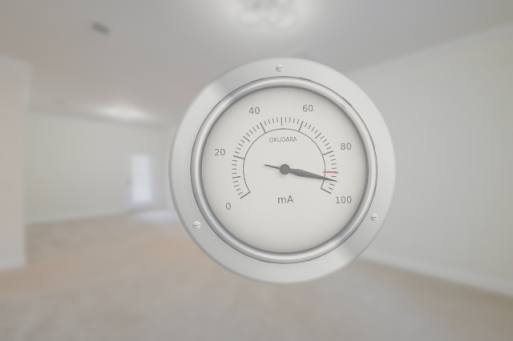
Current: 94 mA
